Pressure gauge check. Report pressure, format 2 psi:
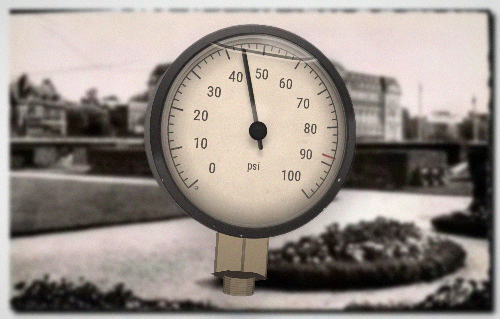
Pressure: 44 psi
